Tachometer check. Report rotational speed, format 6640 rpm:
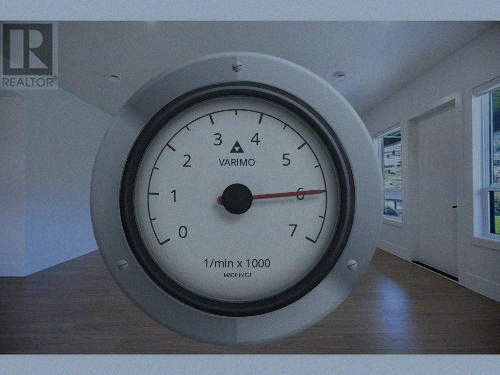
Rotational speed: 6000 rpm
